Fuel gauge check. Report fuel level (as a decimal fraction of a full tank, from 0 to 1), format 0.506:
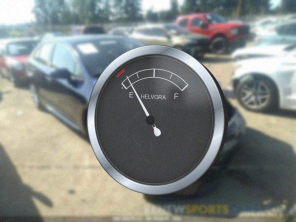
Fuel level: 0.125
